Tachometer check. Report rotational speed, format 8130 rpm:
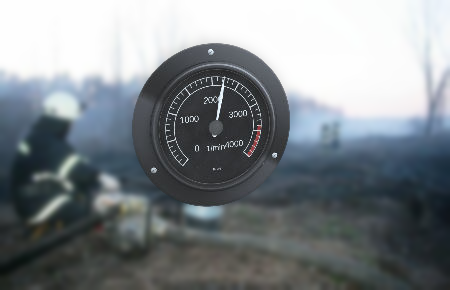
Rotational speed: 2200 rpm
